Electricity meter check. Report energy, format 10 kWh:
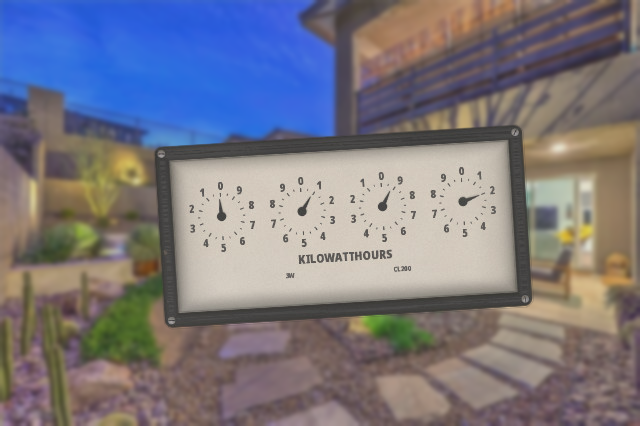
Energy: 92 kWh
